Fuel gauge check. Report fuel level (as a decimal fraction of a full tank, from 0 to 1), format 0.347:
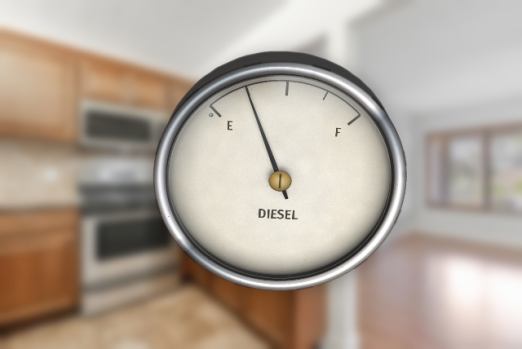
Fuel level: 0.25
